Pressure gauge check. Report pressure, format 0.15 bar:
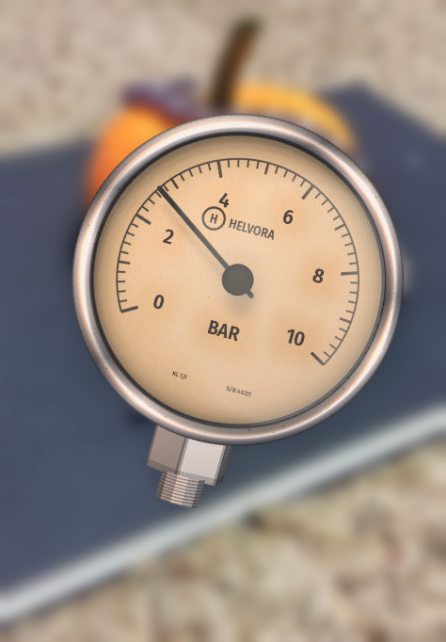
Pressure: 2.7 bar
